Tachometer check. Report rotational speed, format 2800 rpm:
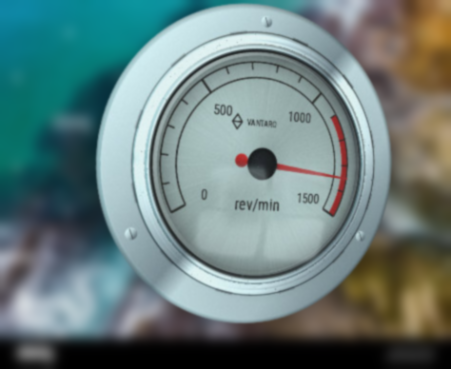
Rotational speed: 1350 rpm
